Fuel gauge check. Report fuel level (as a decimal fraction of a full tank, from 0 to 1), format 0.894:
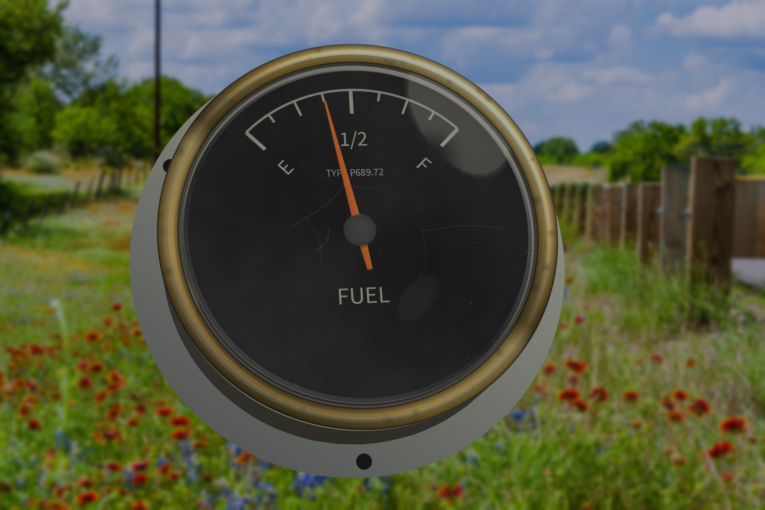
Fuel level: 0.375
